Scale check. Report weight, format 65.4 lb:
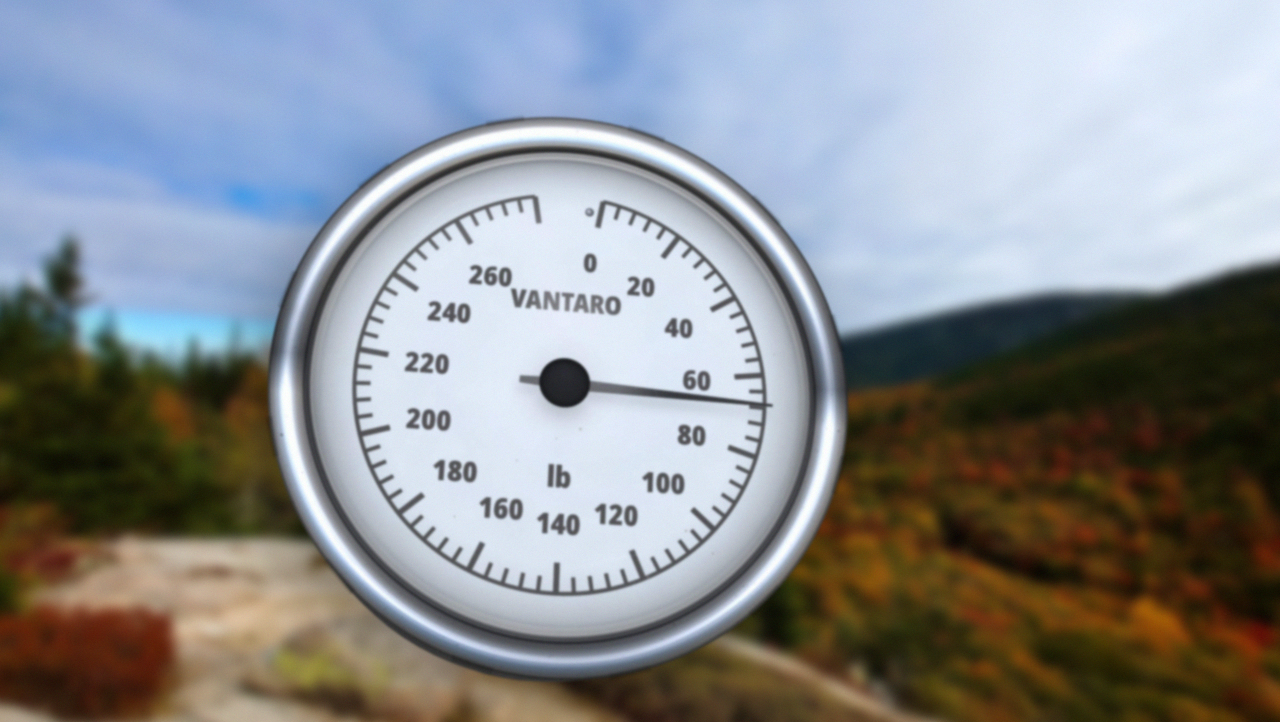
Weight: 68 lb
